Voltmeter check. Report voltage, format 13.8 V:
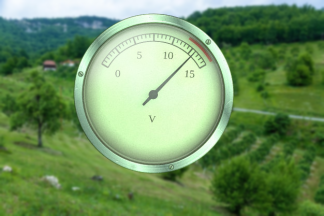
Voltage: 13 V
